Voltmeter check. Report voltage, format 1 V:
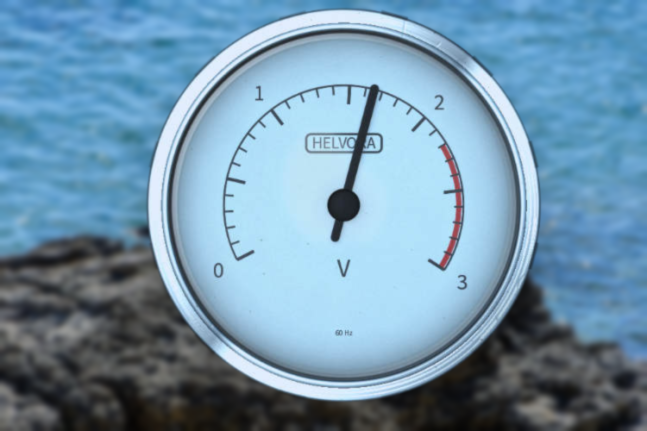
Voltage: 1.65 V
